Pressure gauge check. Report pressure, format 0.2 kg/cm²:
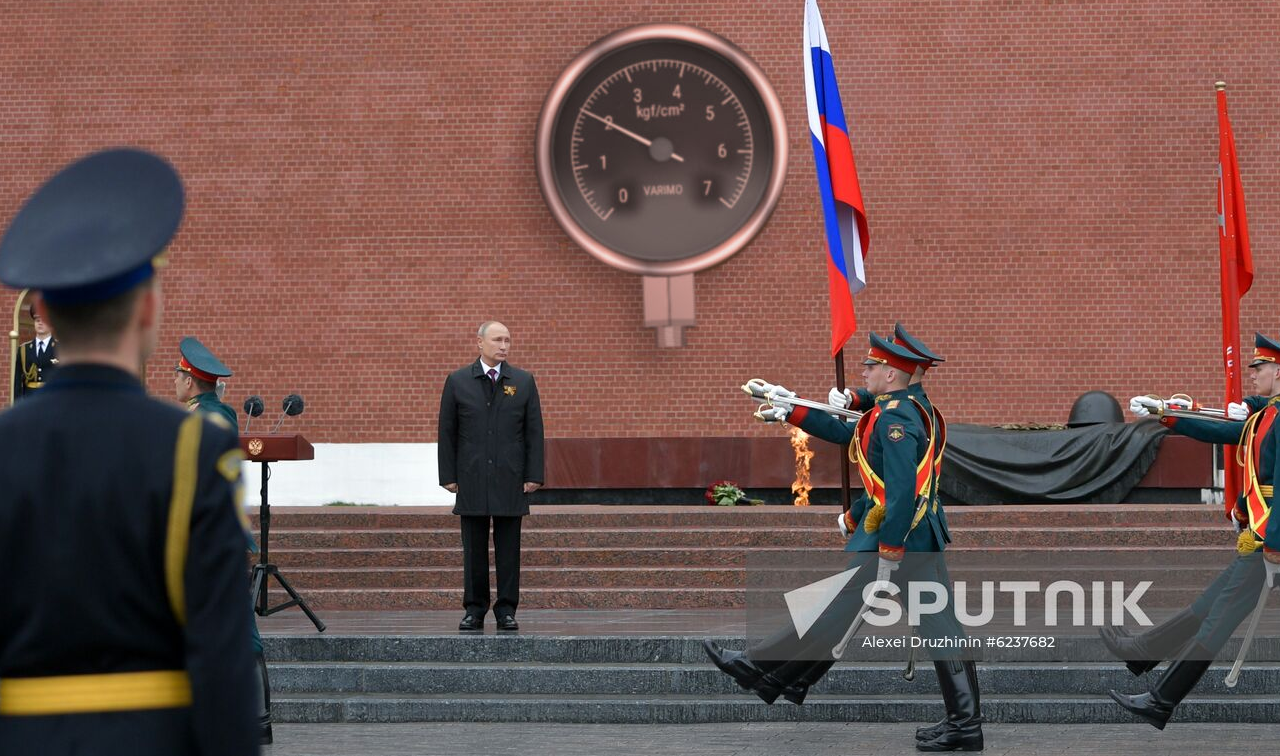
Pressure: 2 kg/cm²
